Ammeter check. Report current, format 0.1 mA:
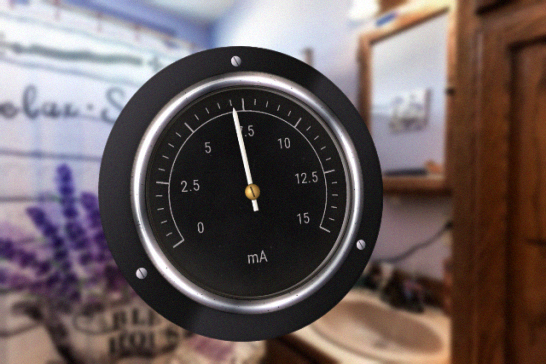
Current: 7 mA
